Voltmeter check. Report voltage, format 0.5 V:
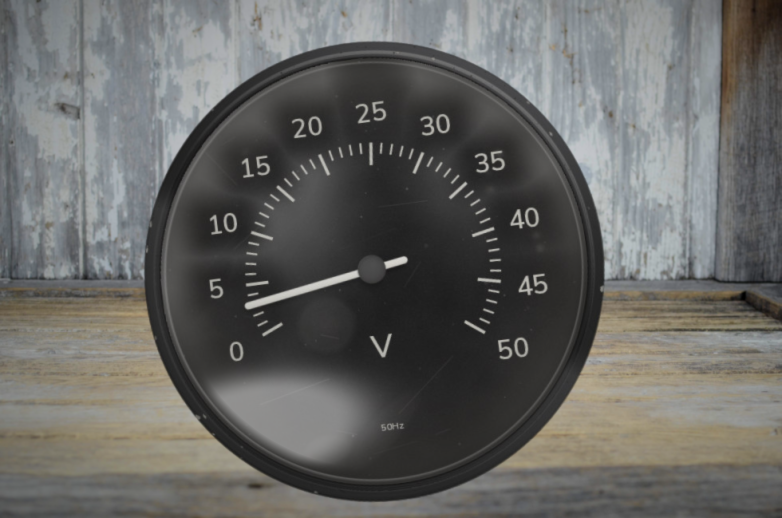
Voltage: 3 V
